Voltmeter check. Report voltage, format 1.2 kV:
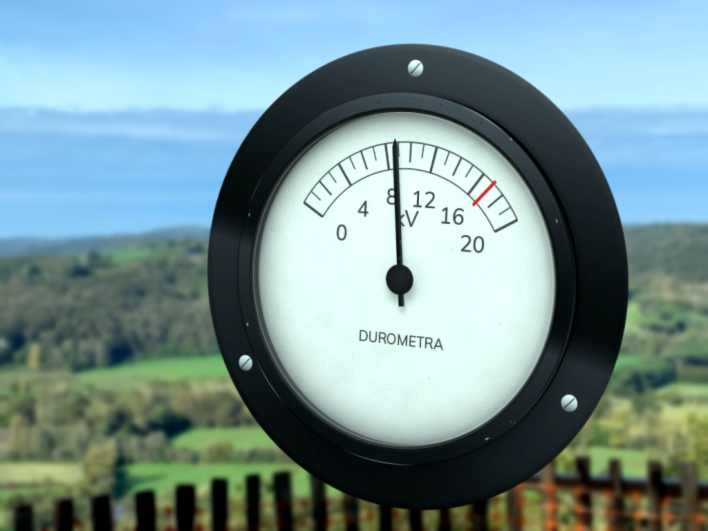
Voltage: 9 kV
